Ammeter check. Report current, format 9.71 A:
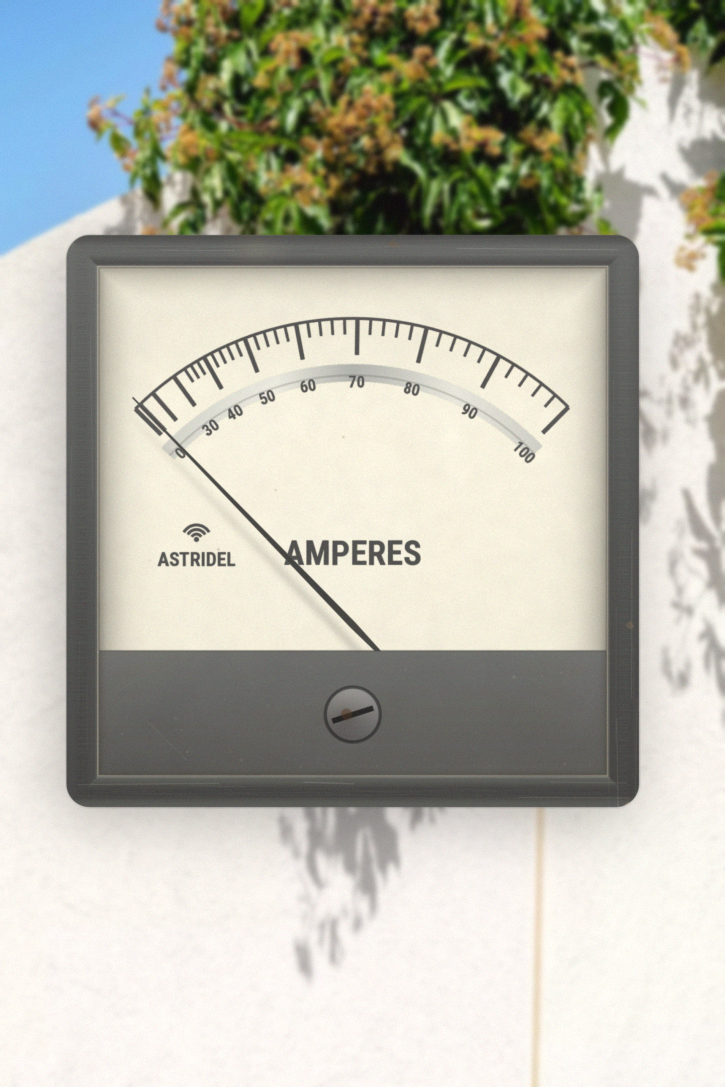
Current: 10 A
